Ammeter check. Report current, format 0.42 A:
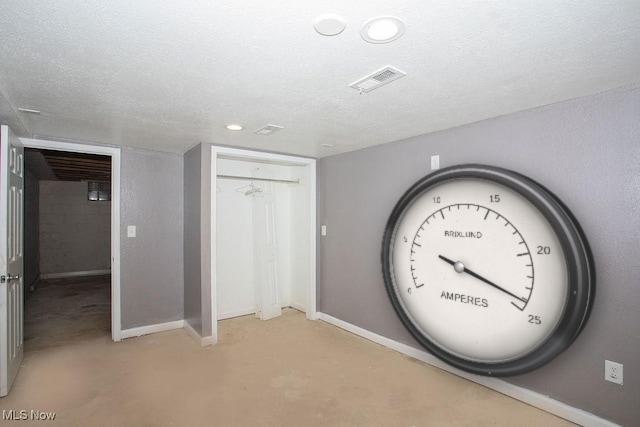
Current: 24 A
